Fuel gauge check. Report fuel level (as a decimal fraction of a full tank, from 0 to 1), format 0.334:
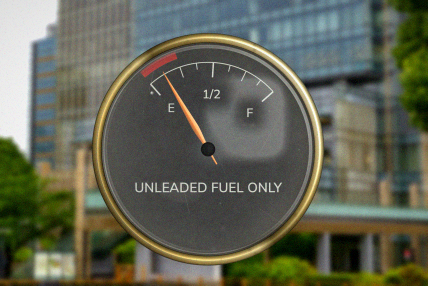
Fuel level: 0.125
